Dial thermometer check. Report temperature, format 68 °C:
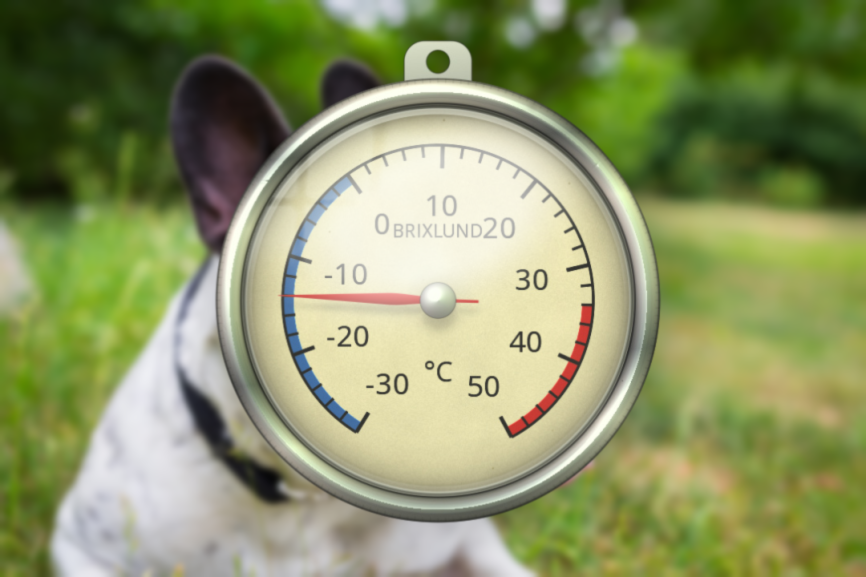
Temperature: -14 °C
